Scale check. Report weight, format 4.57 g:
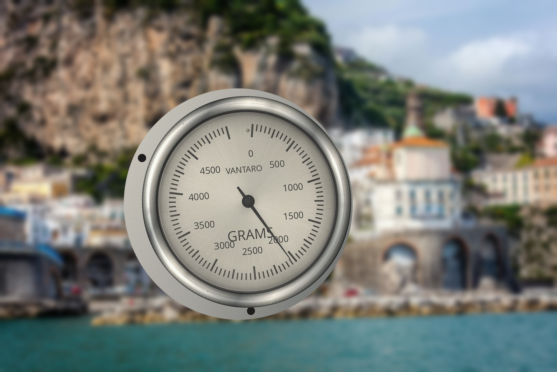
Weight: 2050 g
